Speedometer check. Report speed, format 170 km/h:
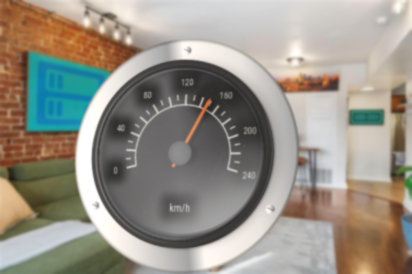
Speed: 150 km/h
